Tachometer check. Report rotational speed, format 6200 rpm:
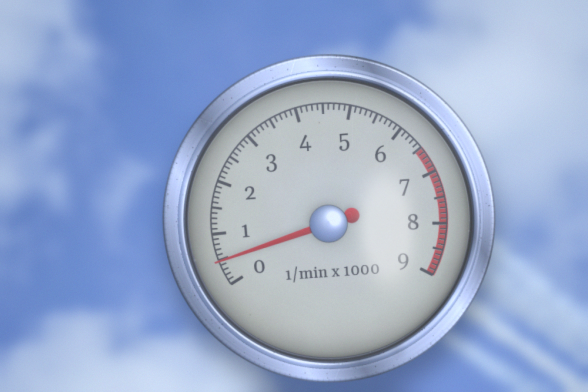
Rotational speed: 500 rpm
